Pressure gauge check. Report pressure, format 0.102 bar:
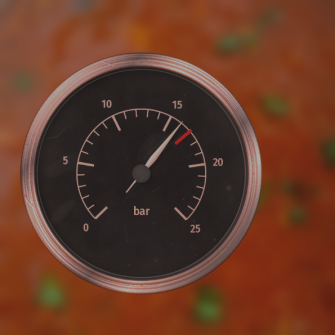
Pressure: 16 bar
